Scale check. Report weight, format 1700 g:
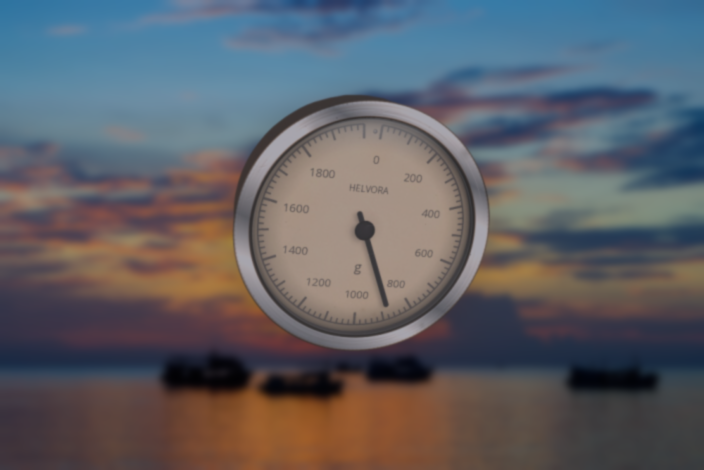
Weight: 880 g
